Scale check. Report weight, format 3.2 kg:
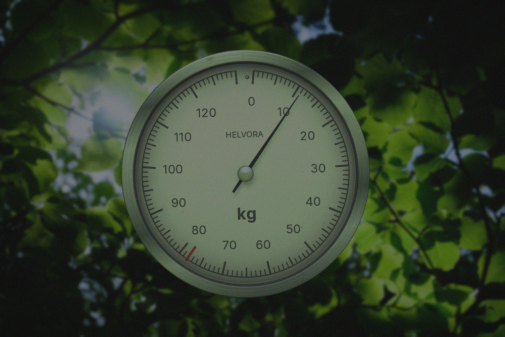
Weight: 11 kg
